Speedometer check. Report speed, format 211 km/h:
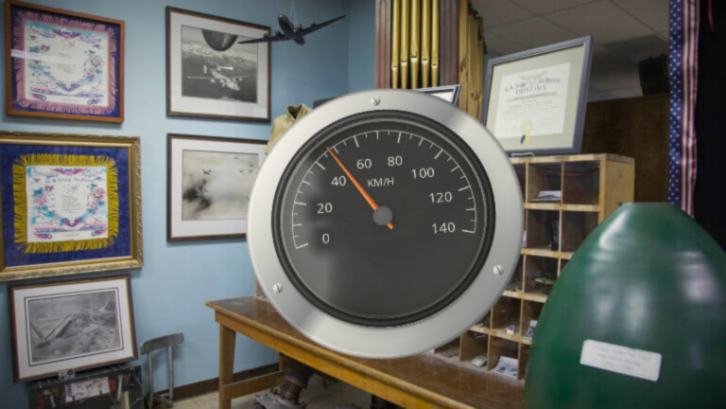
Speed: 47.5 km/h
